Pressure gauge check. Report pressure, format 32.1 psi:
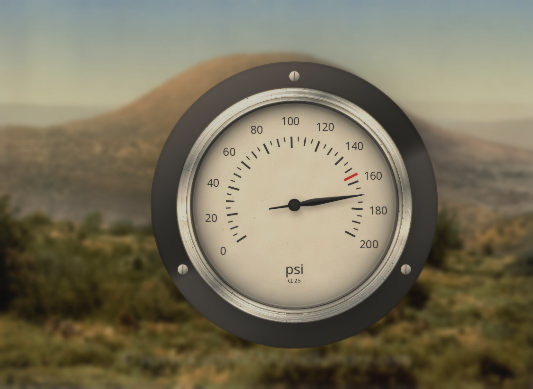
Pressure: 170 psi
